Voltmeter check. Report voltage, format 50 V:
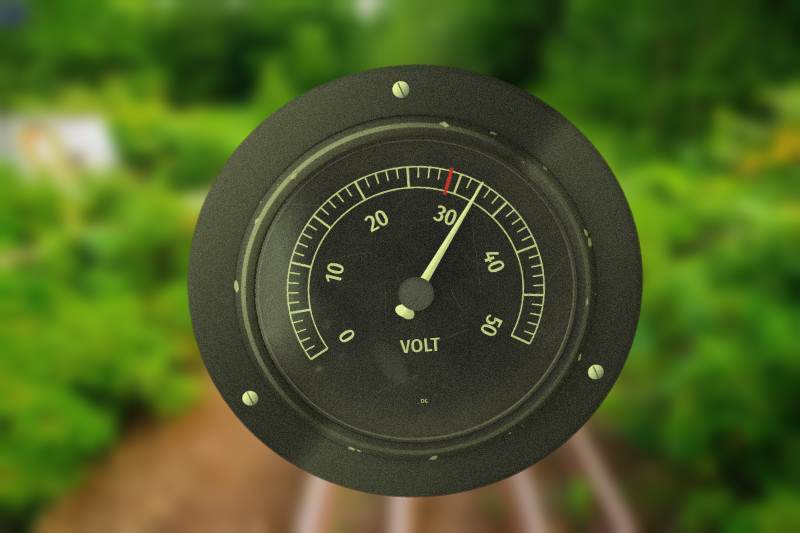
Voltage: 32 V
